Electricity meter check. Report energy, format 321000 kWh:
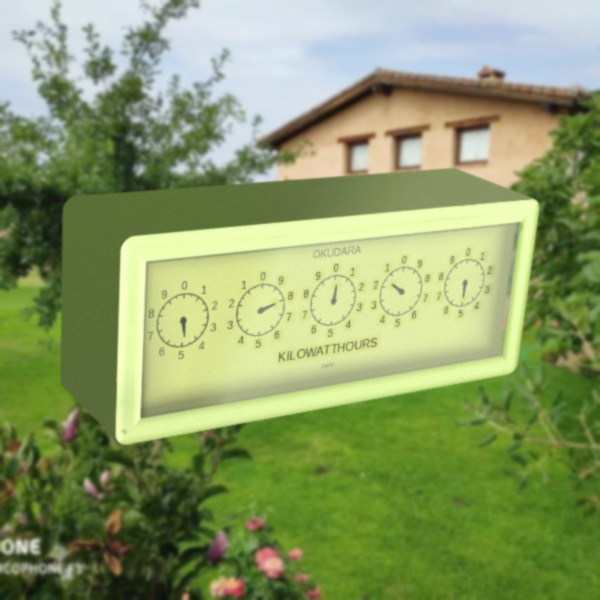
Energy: 48015 kWh
